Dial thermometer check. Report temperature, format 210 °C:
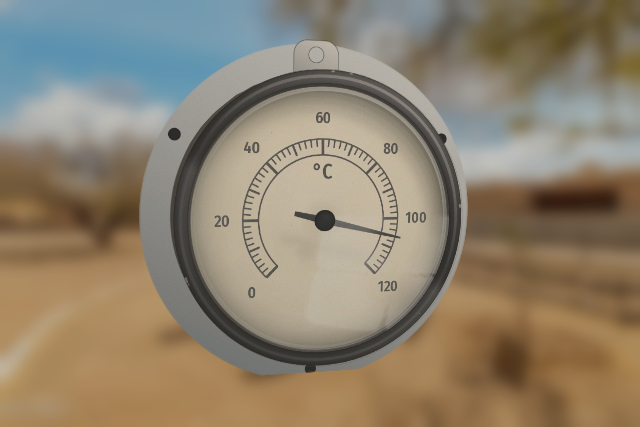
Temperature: 106 °C
